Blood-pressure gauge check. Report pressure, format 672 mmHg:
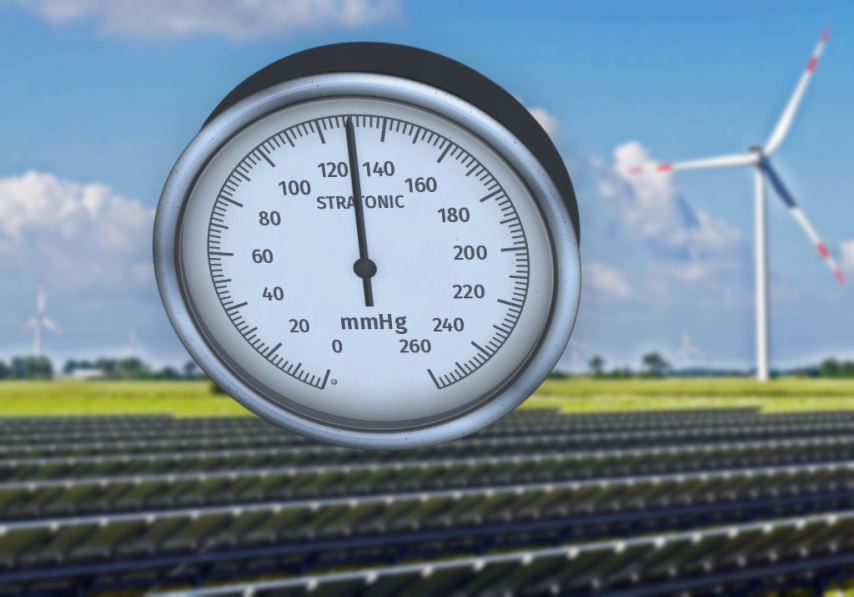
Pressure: 130 mmHg
